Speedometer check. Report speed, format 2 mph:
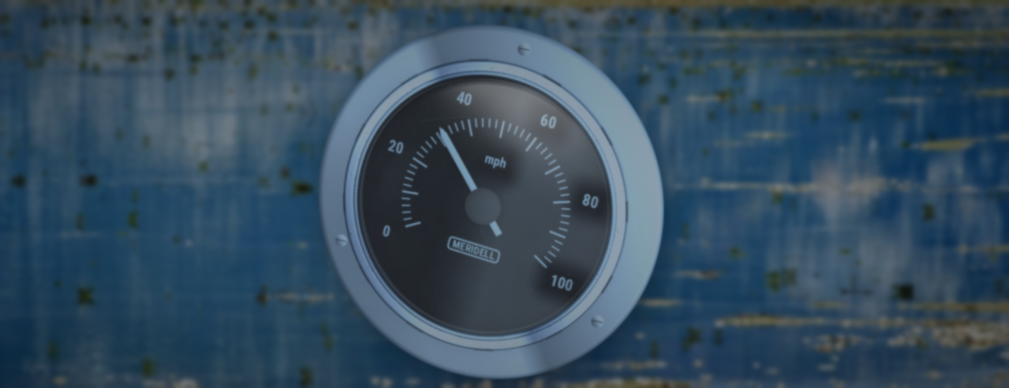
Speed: 32 mph
